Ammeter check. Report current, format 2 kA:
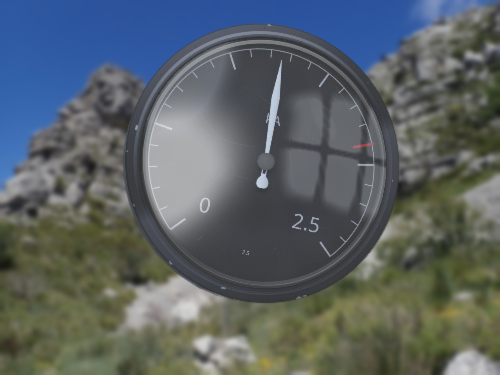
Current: 1.25 kA
